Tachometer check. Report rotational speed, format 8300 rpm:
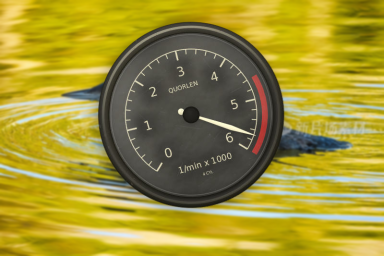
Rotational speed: 5700 rpm
